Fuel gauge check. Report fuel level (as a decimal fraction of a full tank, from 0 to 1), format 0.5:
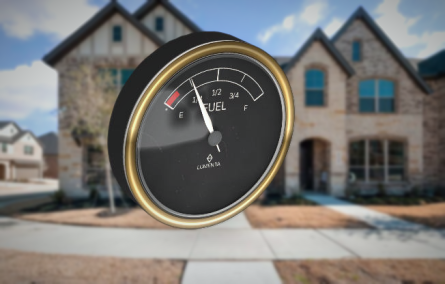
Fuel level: 0.25
